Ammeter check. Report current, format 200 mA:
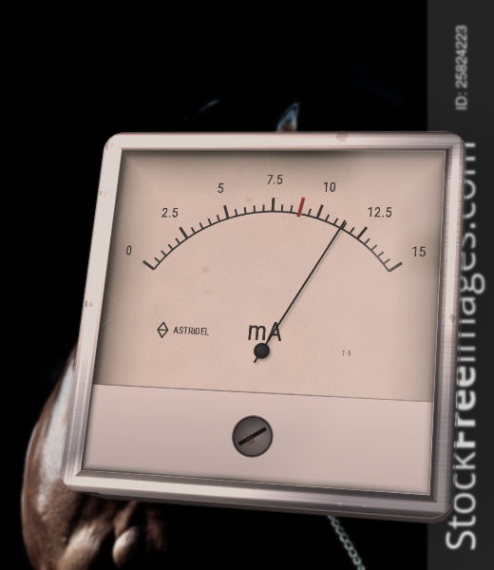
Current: 11.5 mA
